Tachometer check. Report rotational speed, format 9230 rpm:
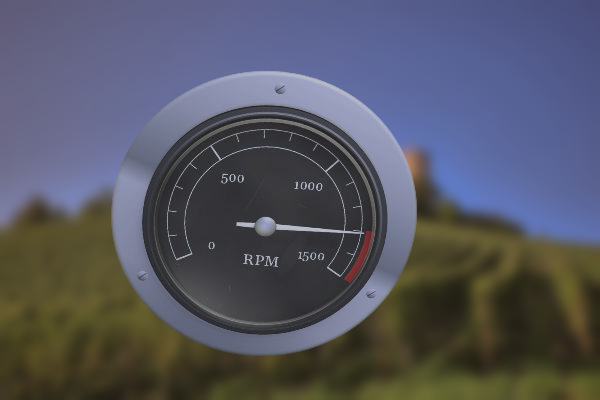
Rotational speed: 1300 rpm
